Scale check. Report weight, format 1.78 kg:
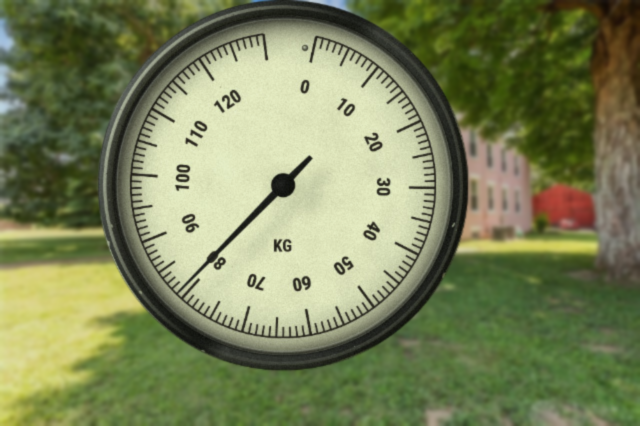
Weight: 81 kg
